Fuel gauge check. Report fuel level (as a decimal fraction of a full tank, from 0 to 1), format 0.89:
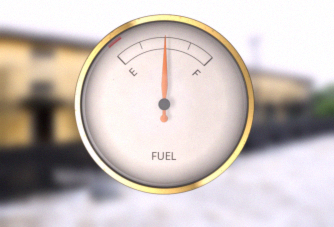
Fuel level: 0.5
